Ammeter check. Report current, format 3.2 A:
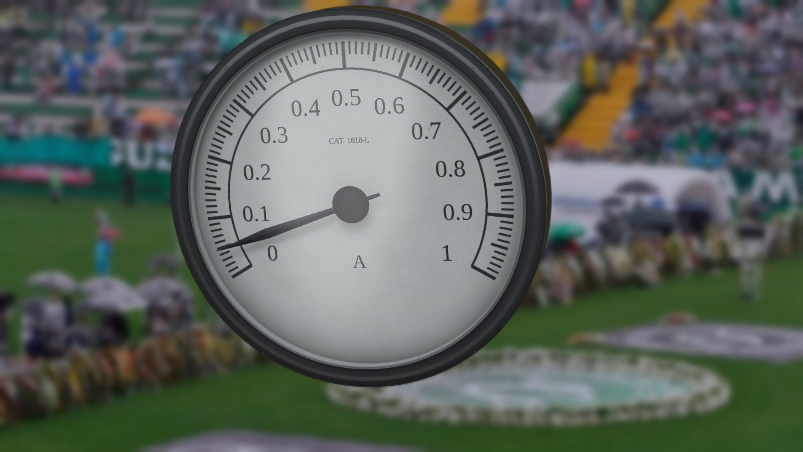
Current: 0.05 A
